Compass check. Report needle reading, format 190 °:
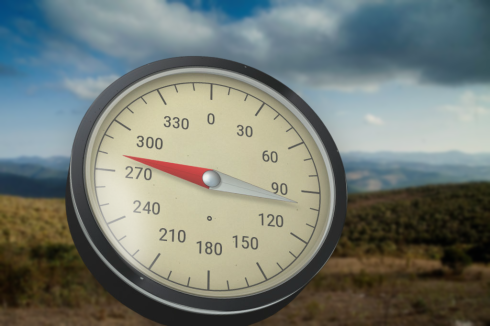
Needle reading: 280 °
